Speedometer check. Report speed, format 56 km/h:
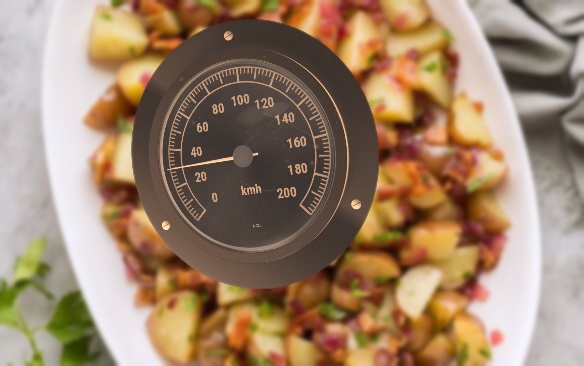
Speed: 30 km/h
